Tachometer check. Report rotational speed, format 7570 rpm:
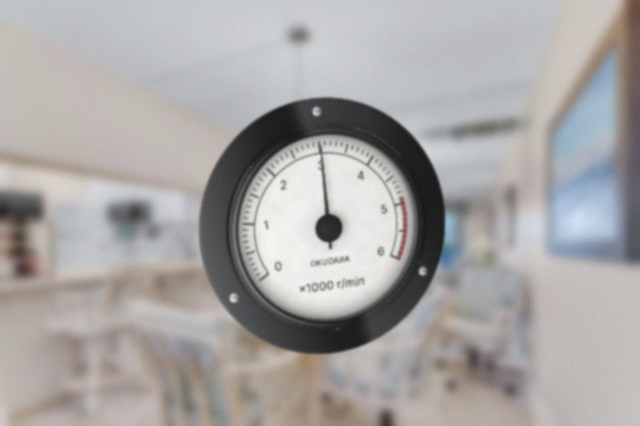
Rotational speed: 3000 rpm
